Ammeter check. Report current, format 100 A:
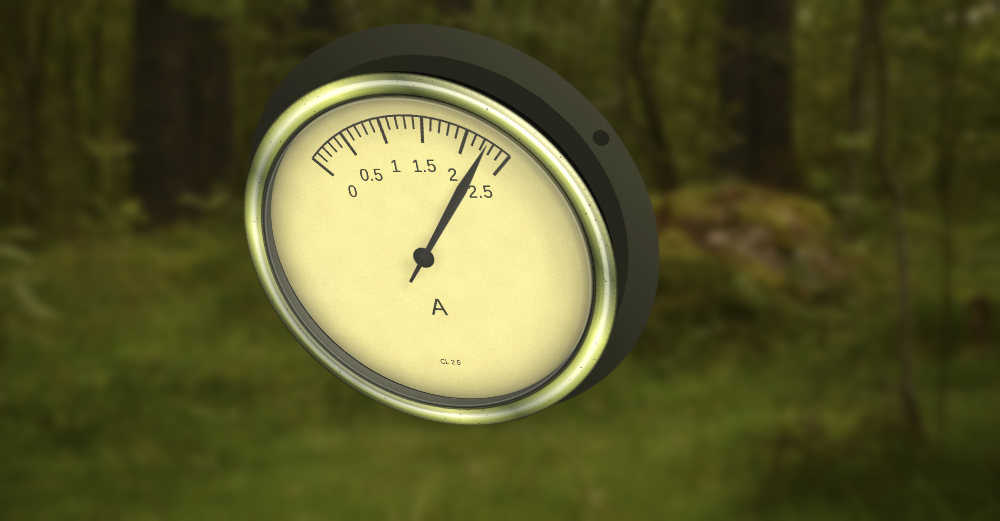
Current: 2.25 A
